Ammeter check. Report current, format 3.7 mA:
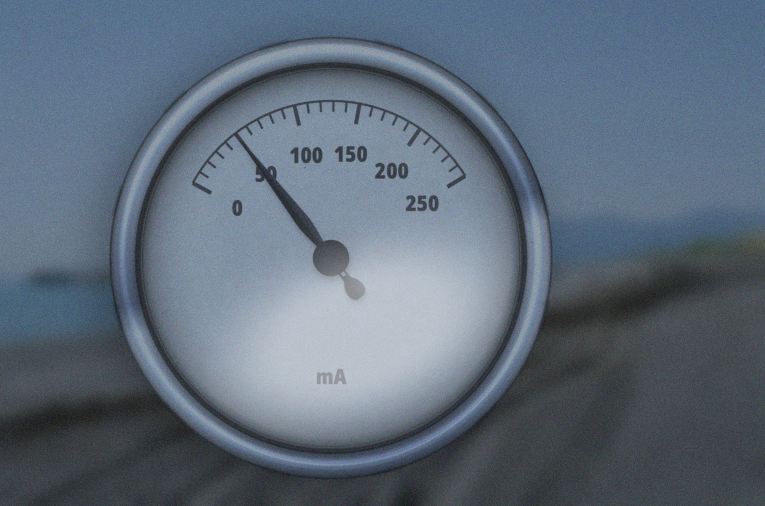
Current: 50 mA
